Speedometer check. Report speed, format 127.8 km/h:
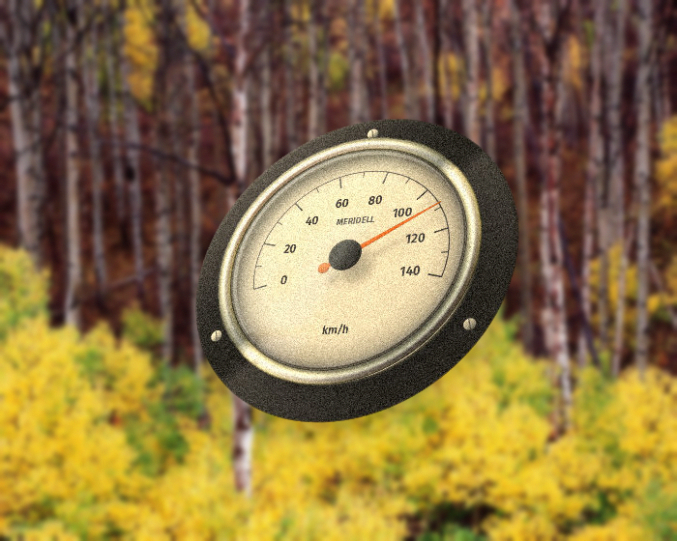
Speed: 110 km/h
